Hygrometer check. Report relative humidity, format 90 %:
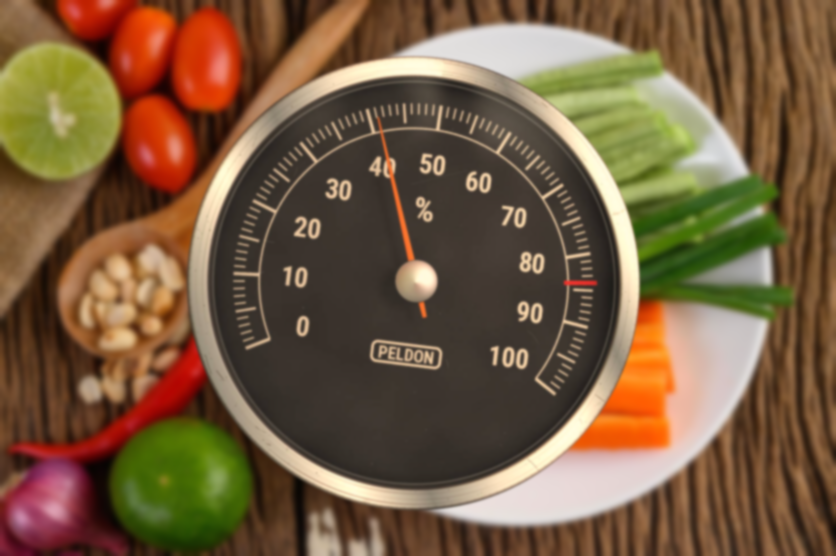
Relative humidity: 41 %
